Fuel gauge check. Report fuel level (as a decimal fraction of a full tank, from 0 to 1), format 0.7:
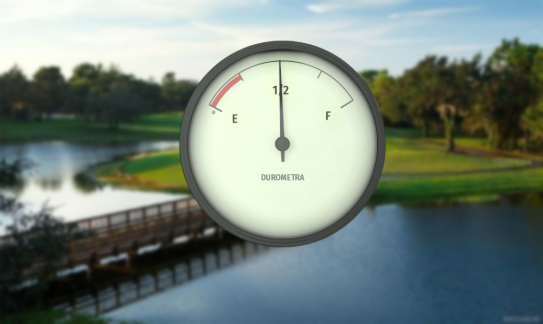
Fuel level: 0.5
